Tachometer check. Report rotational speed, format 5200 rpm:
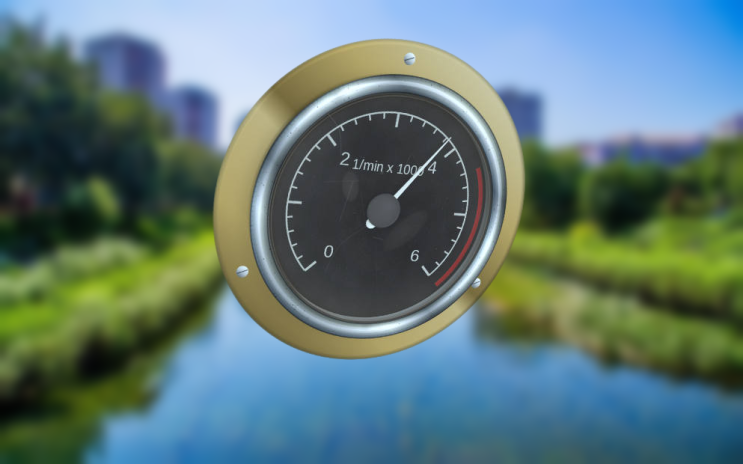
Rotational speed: 3800 rpm
